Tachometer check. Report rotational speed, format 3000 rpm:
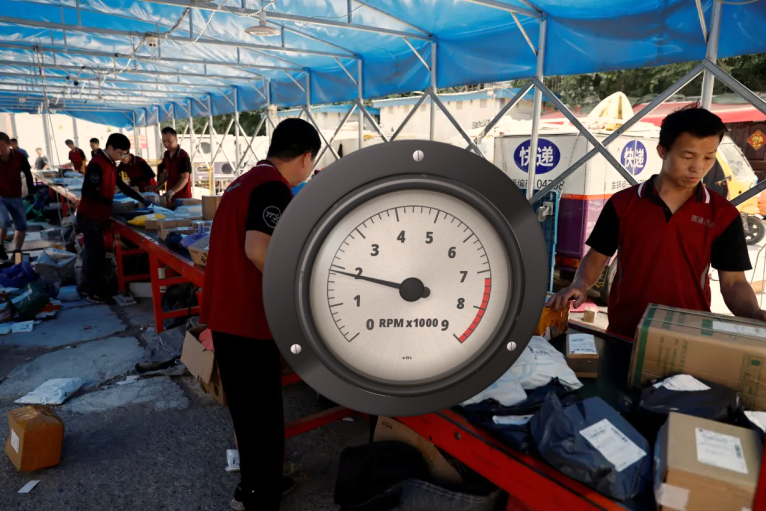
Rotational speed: 1900 rpm
